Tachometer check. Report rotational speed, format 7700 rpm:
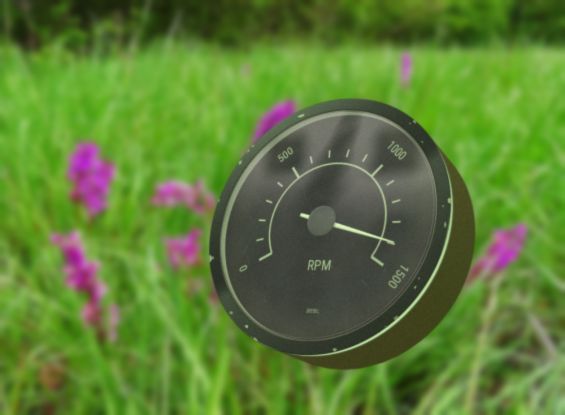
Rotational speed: 1400 rpm
